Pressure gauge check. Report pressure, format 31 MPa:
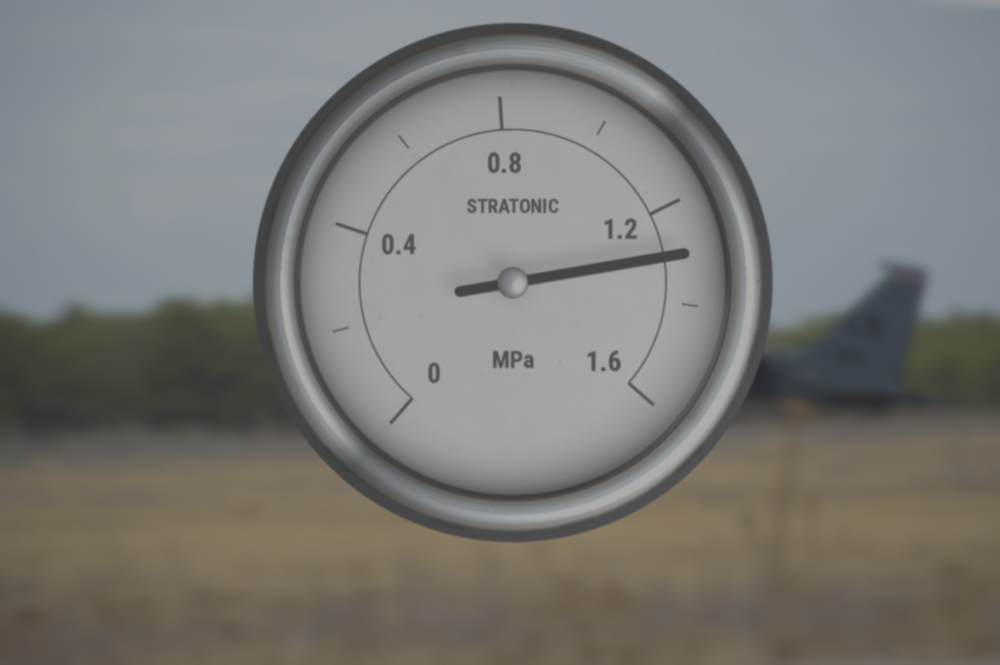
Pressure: 1.3 MPa
